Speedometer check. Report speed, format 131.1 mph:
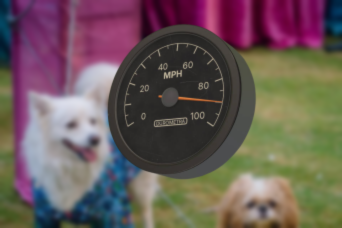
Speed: 90 mph
